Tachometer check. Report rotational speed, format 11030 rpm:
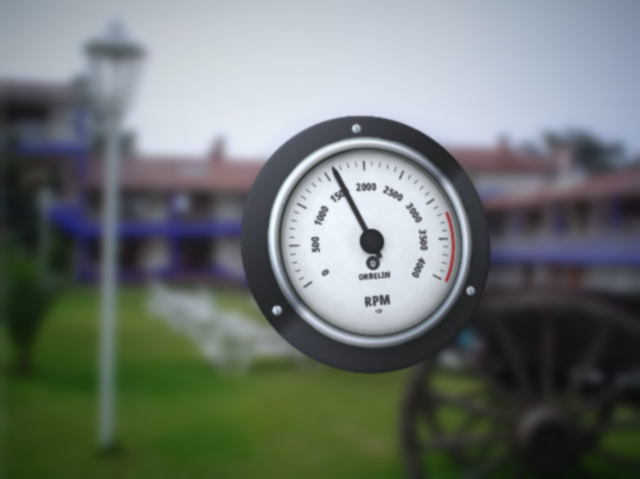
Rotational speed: 1600 rpm
